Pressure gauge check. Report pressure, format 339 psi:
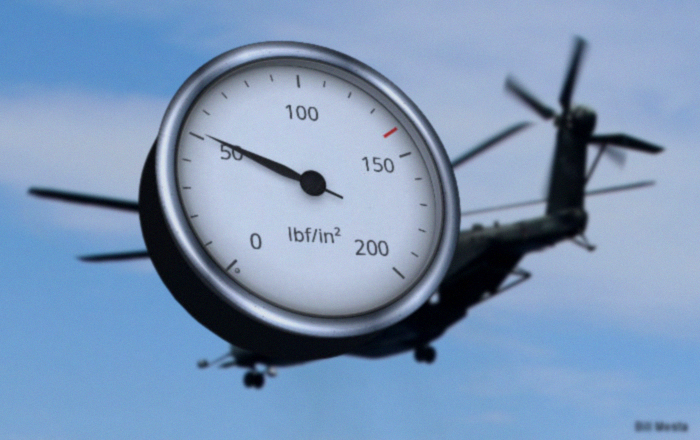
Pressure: 50 psi
